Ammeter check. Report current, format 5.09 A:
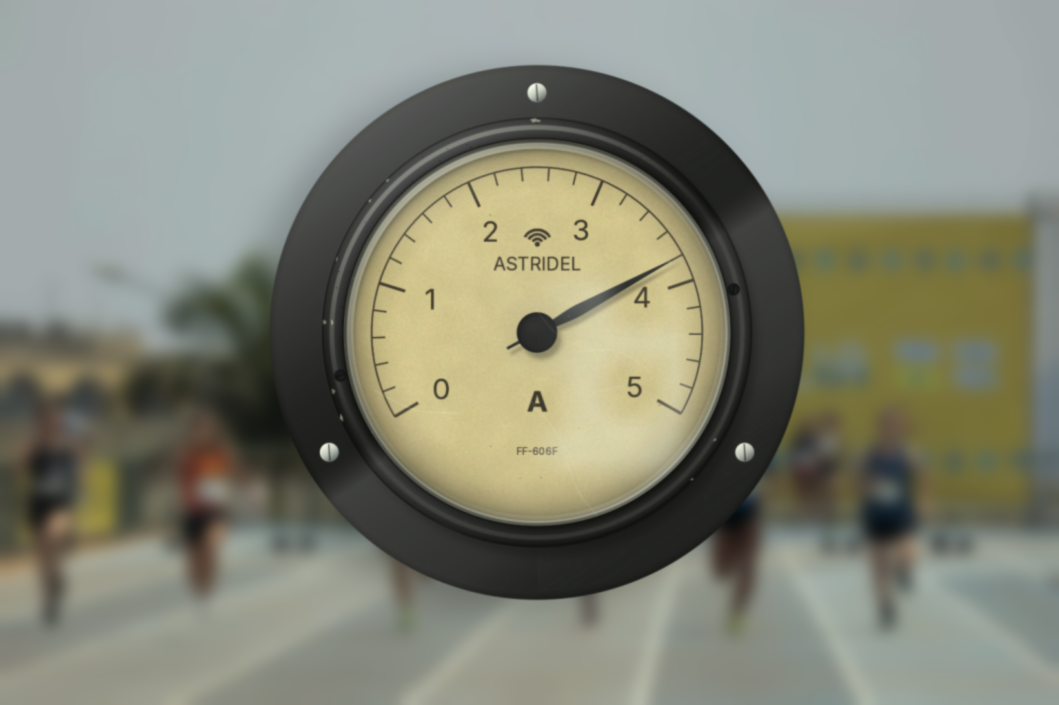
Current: 3.8 A
